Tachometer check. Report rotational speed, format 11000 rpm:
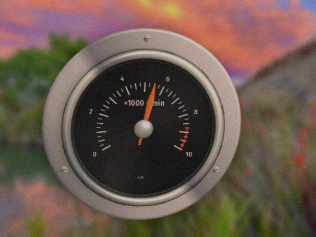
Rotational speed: 5500 rpm
